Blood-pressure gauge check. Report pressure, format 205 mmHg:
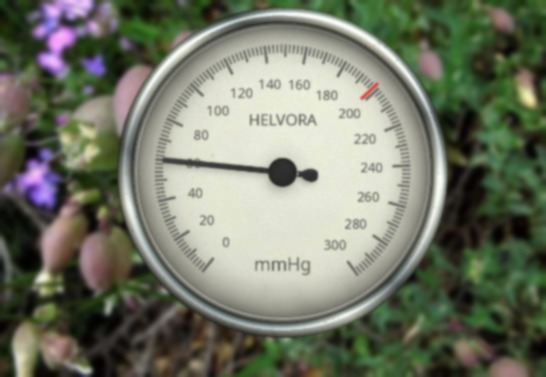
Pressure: 60 mmHg
